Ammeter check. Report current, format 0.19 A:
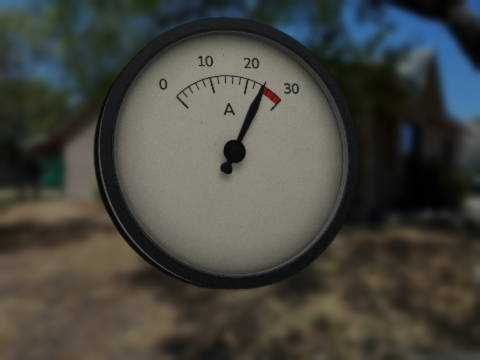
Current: 24 A
